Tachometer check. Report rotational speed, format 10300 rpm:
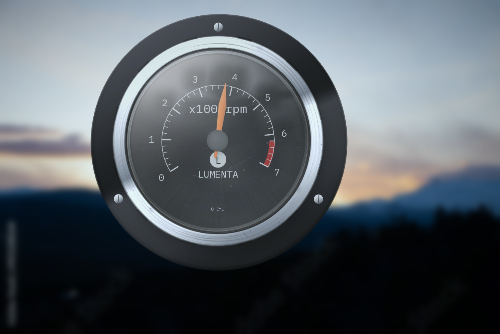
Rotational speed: 3800 rpm
